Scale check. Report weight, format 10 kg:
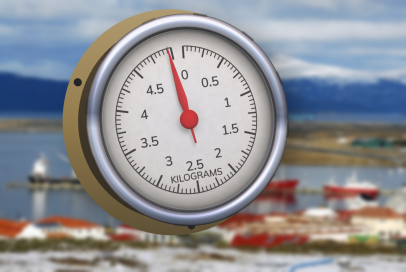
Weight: 4.95 kg
